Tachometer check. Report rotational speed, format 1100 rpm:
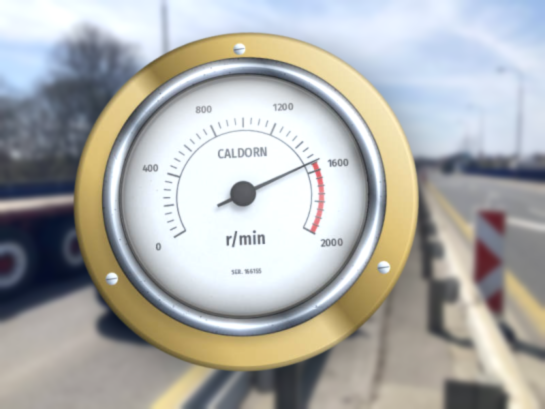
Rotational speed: 1550 rpm
